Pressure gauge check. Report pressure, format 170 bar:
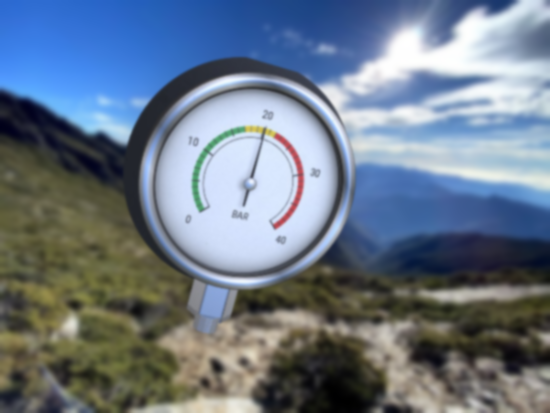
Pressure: 20 bar
